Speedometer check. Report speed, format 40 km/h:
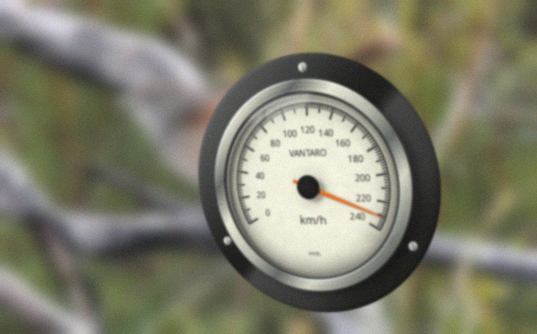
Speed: 230 km/h
